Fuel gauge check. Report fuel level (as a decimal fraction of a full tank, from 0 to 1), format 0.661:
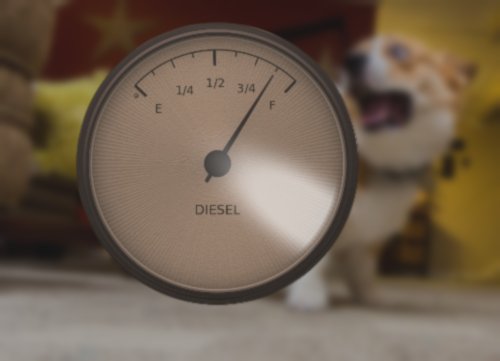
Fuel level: 0.875
